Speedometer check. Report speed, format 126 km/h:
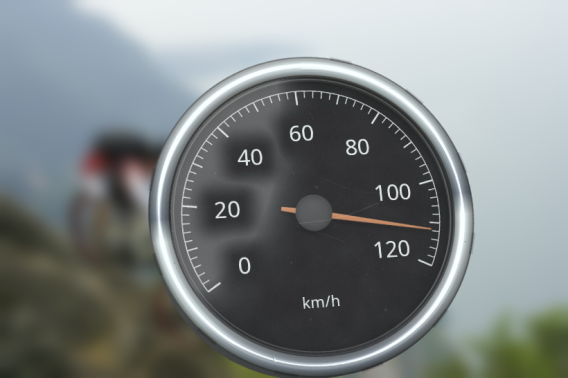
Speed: 112 km/h
